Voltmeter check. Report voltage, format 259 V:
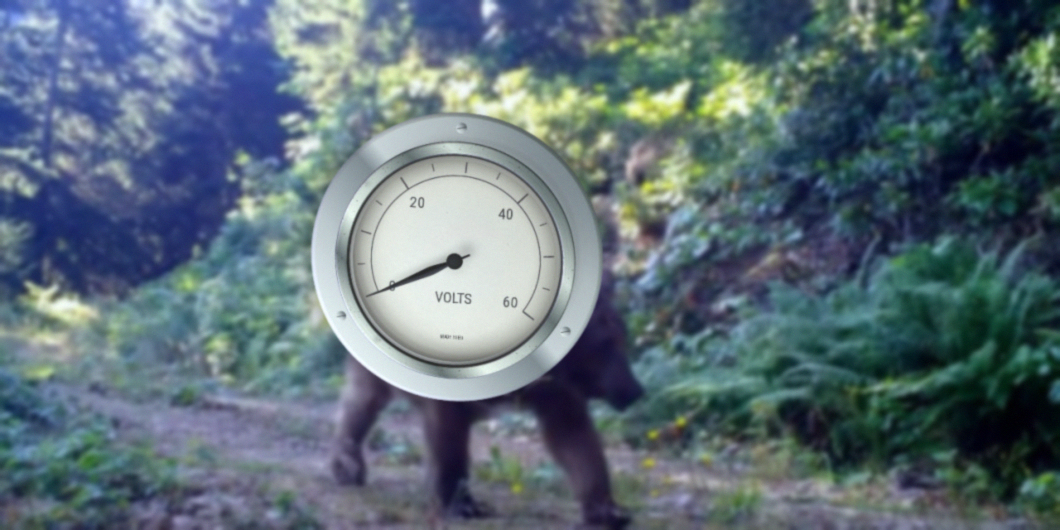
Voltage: 0 V
